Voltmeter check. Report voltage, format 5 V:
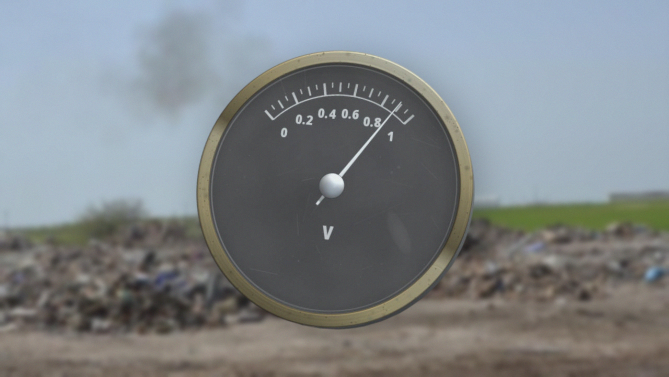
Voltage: 0.9 V
